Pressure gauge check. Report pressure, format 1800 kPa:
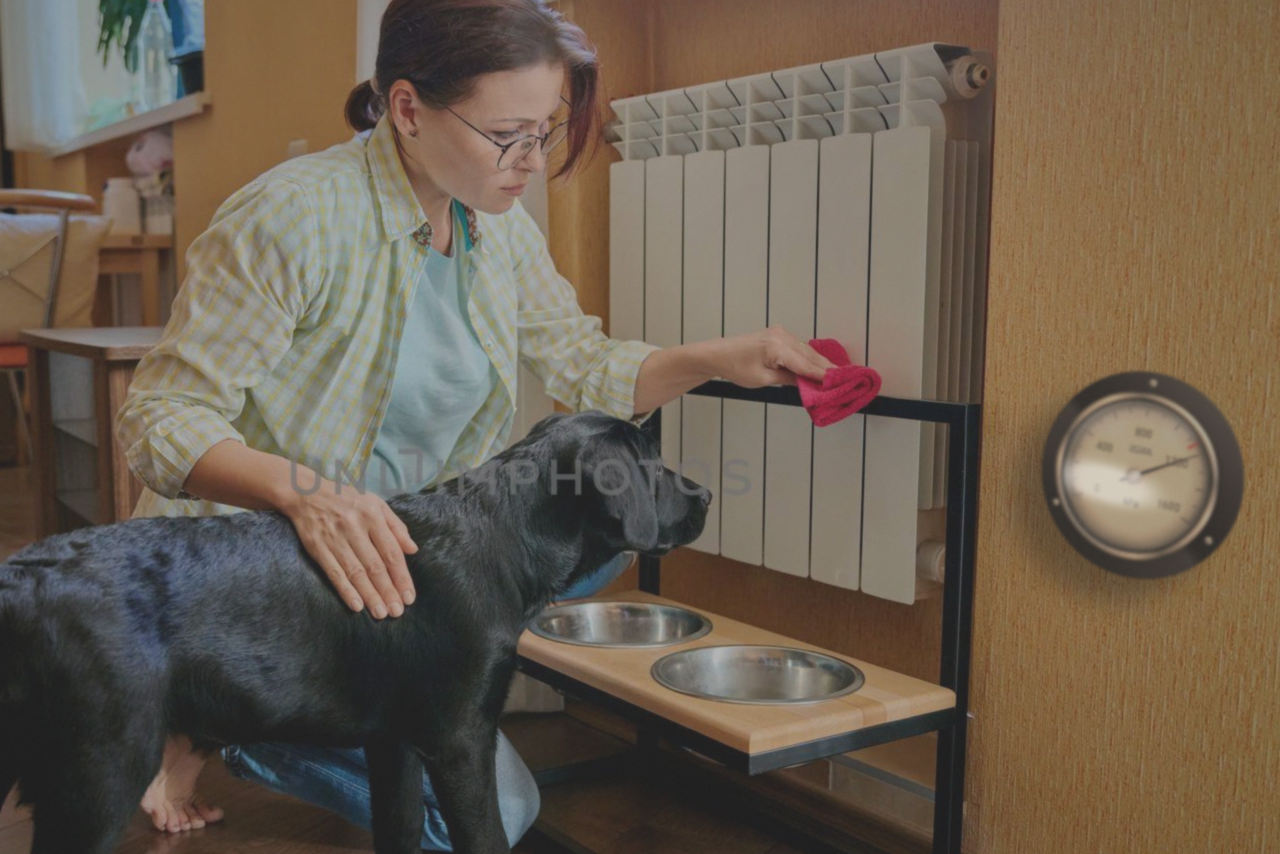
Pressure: 1200 kPa
